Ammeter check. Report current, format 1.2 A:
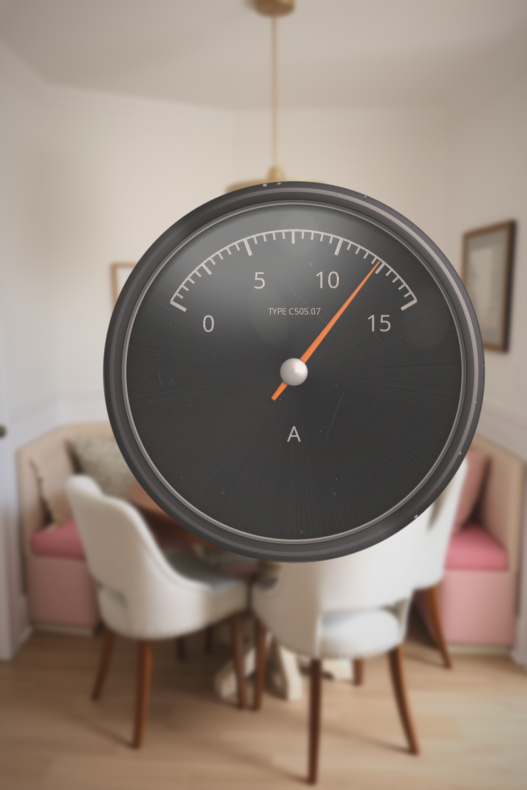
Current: 12.25 A
